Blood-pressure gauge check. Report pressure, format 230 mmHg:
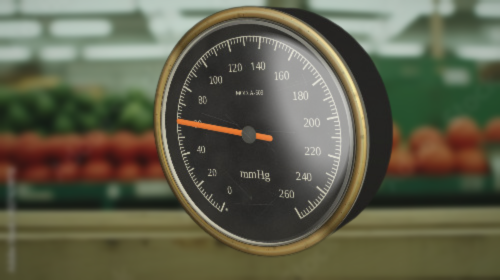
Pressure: 60 mmHg
